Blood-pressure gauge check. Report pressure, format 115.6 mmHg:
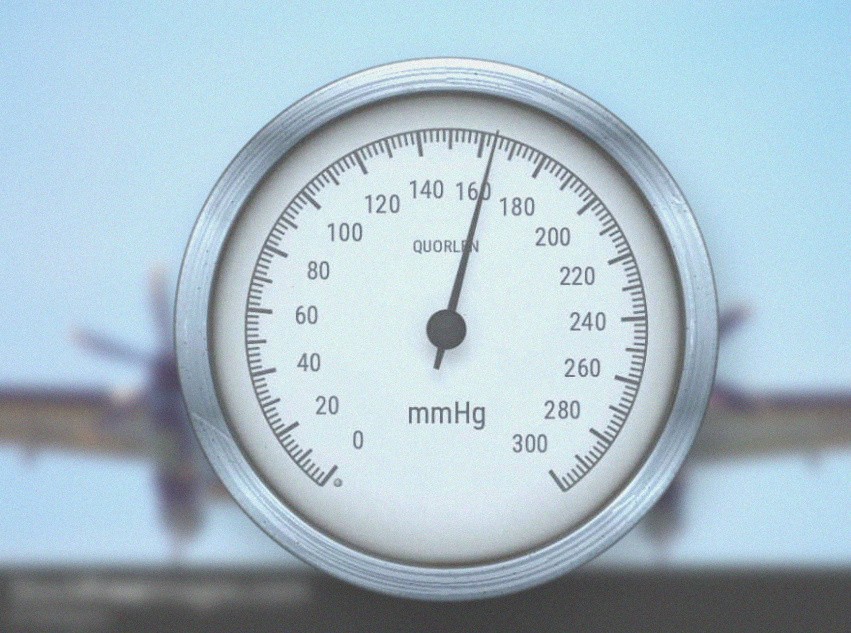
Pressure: 164 mmHg
